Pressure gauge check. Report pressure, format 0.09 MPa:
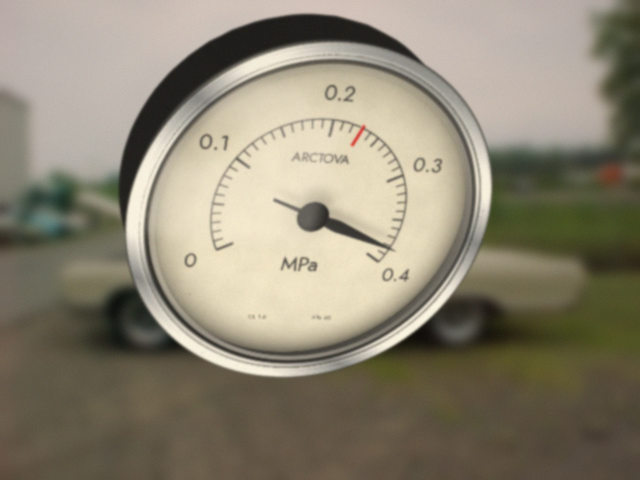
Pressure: 0.38 MPa
